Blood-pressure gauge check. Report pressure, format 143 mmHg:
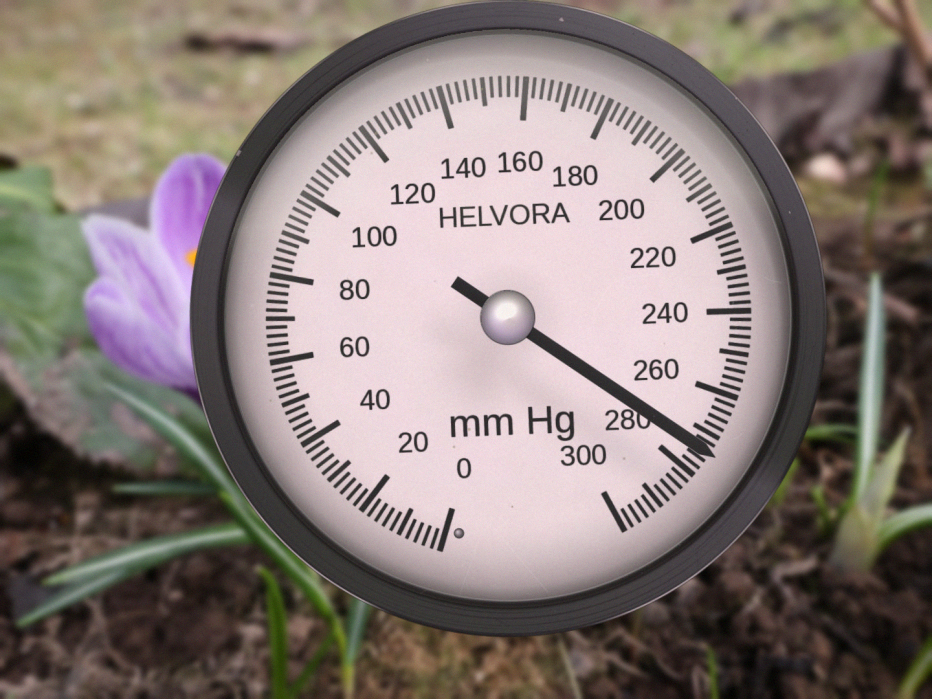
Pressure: 274 mmHg
